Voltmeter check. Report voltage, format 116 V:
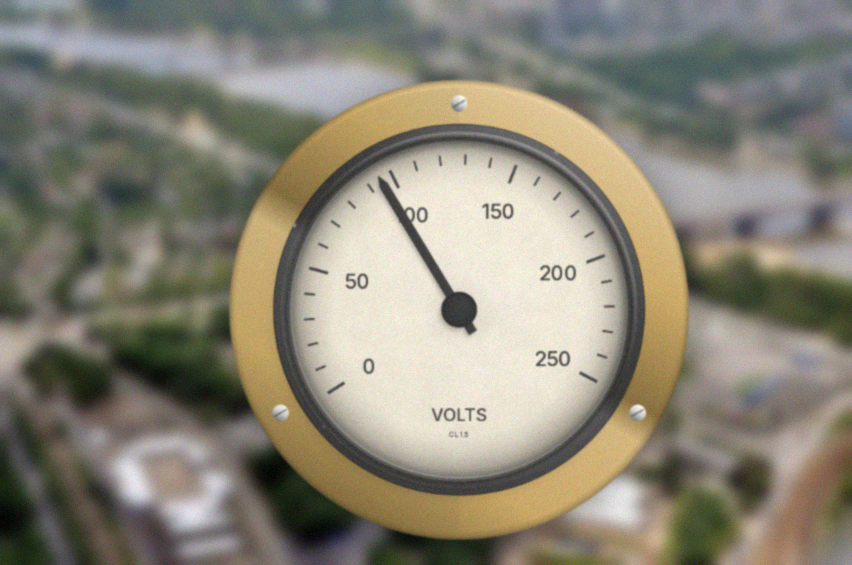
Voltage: 95 V
